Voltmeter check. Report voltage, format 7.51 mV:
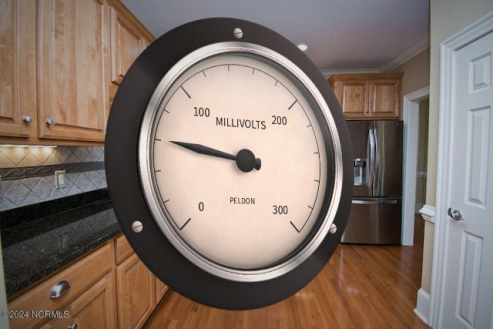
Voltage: 60 mV
